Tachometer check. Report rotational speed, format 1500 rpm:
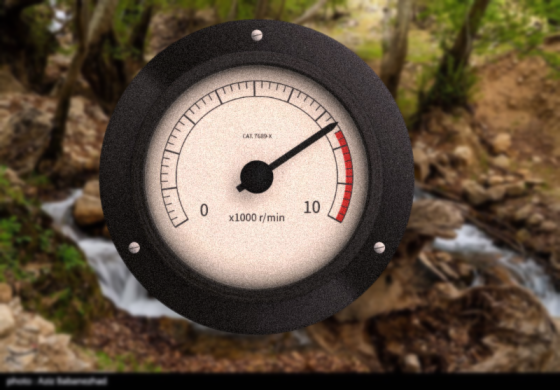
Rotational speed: 7400 rpm
